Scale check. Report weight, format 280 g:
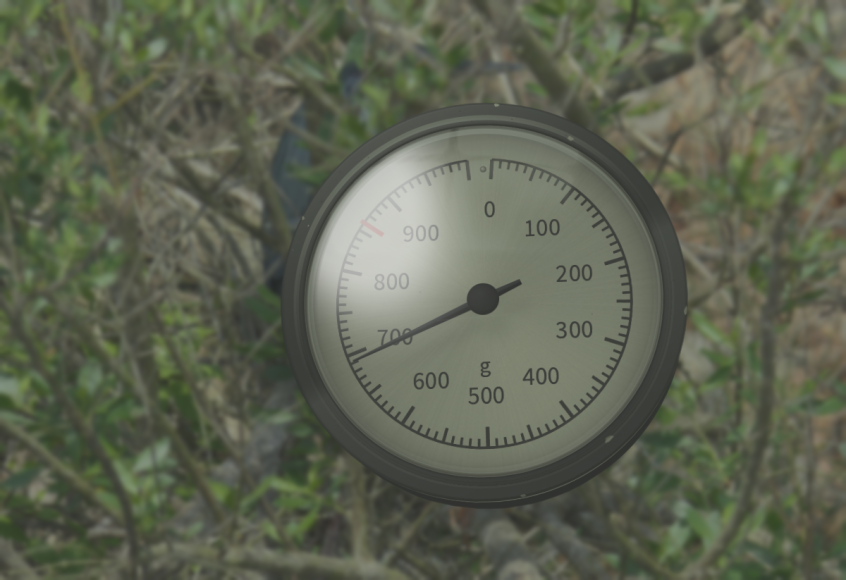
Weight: 690 g
